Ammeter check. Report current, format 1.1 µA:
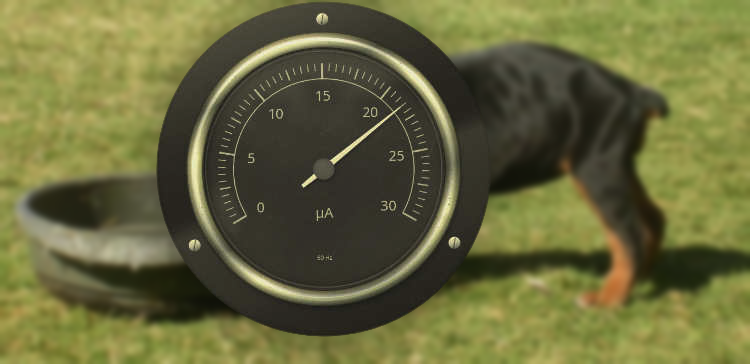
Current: 21.5 µA
